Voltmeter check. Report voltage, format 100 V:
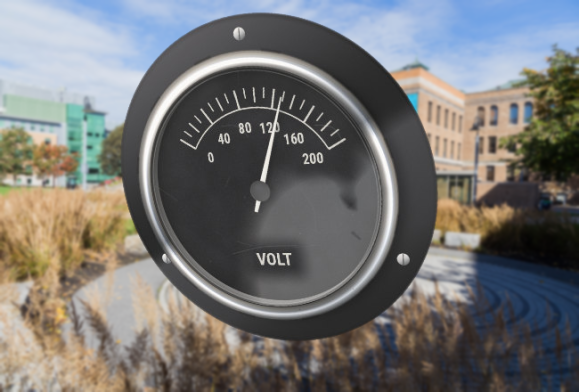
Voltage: 130 V
